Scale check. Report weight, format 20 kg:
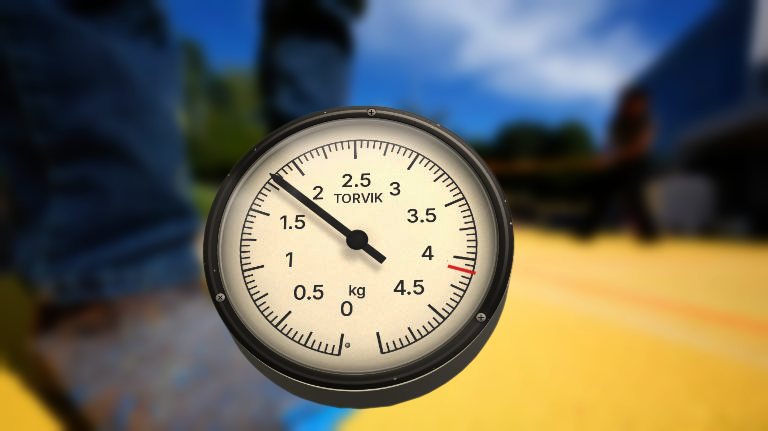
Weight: 1.8 kg
